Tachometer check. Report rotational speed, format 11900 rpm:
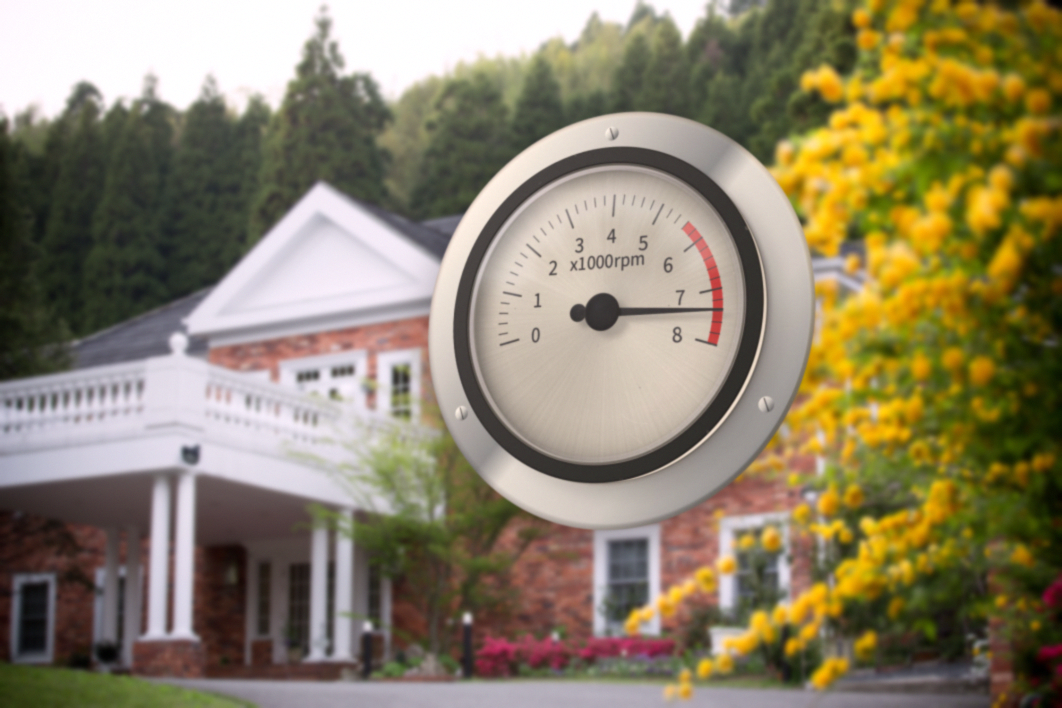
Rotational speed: 7400 rpm
